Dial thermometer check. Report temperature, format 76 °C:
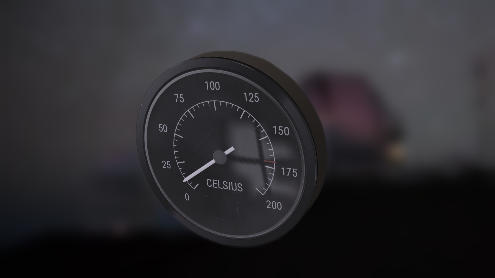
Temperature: 10 °C
